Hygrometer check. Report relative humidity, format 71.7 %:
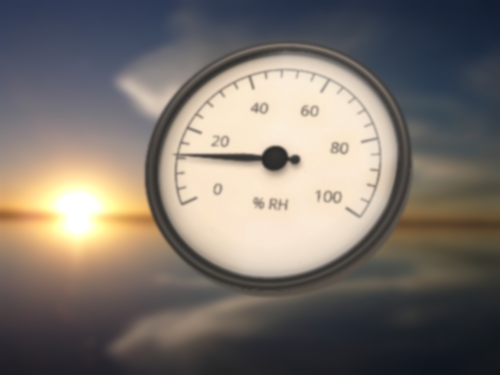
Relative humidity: 12 %
